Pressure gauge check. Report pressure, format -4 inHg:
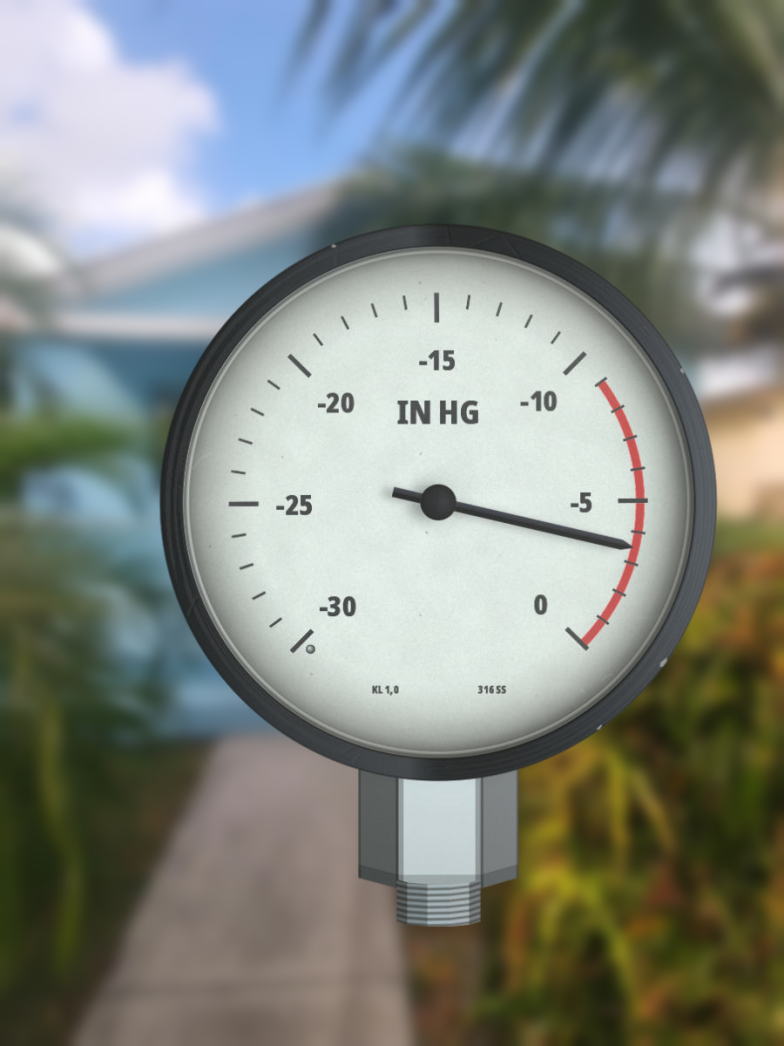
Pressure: -3.5 inHg
